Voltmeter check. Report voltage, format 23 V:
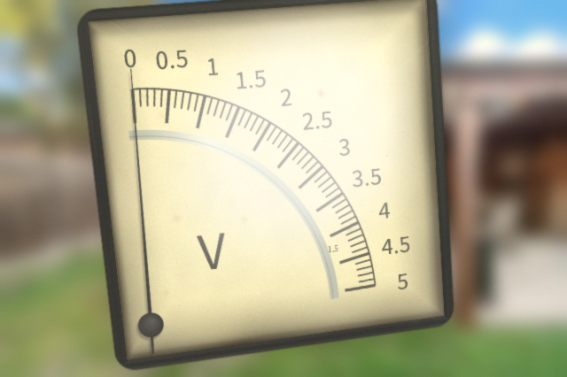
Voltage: 0 V
